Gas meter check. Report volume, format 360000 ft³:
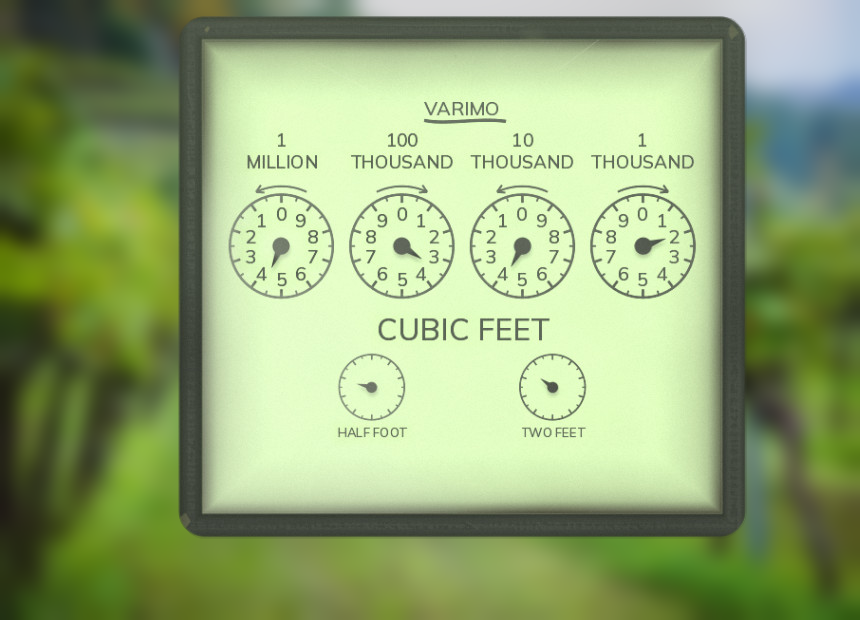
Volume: 434200 ft³
